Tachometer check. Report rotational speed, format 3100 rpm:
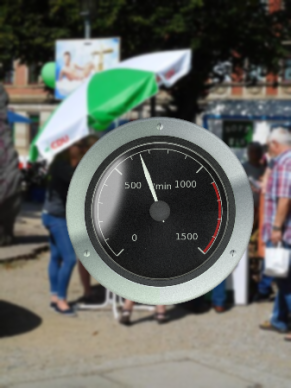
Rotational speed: 650 rpm
